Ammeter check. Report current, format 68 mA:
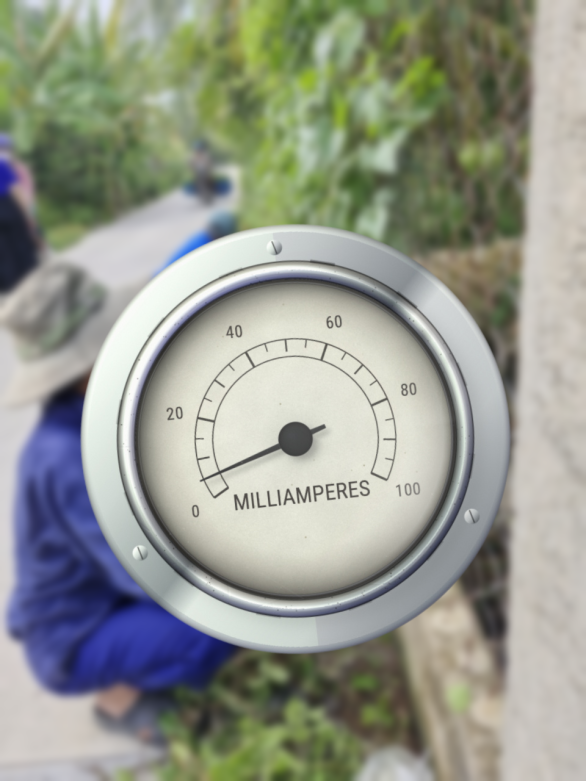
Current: 5 mA
